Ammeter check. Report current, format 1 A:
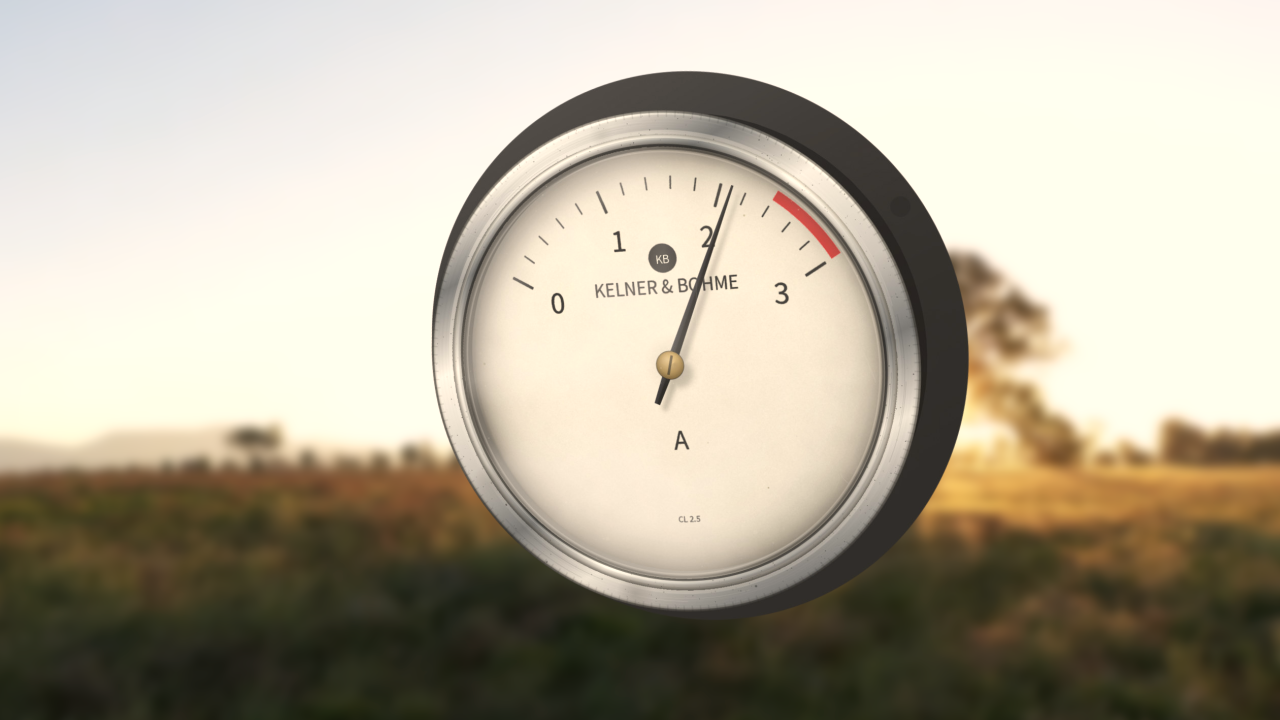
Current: 2.1 A
